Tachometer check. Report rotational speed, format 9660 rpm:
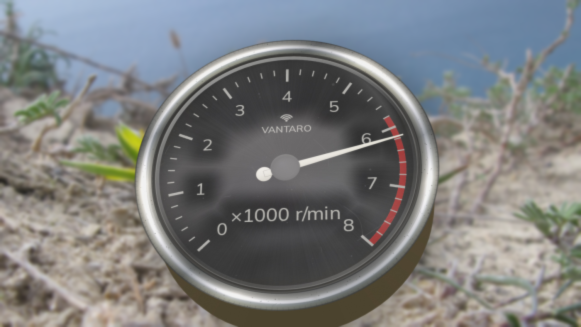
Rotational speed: 6200 rpm
